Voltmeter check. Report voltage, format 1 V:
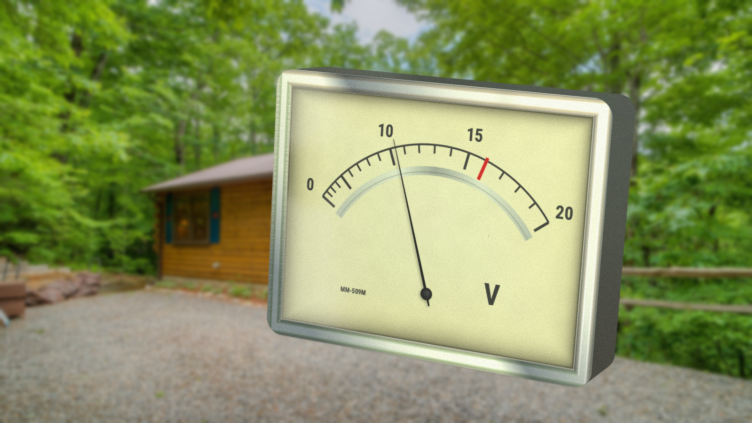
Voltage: 10.5 V
